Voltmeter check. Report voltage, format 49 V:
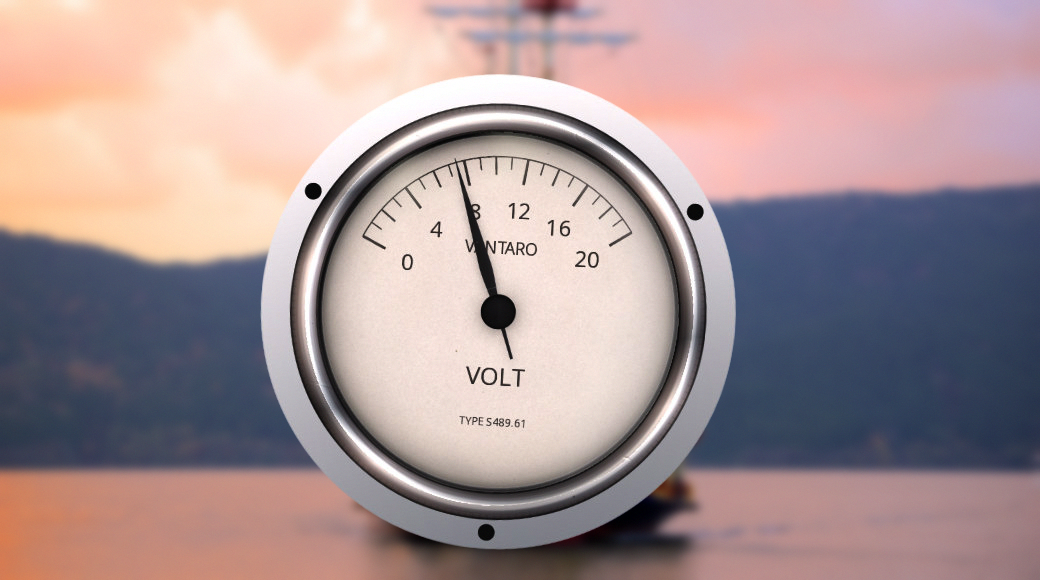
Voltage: 7.5 V
